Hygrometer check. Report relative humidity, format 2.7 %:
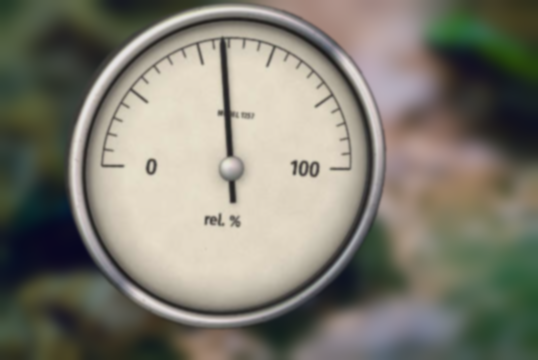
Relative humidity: 46 %
